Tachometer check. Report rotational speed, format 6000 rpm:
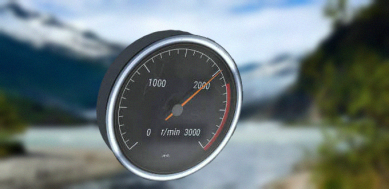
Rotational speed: 2000 rpm
